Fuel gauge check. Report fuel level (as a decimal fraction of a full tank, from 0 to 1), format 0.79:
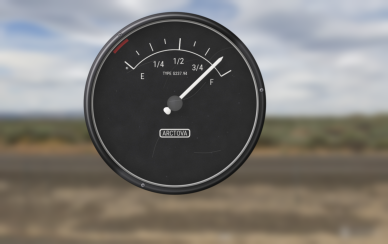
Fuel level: 0.875
